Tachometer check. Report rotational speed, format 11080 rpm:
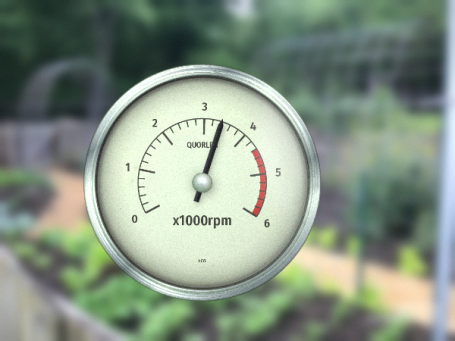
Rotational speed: 3400 rpm
